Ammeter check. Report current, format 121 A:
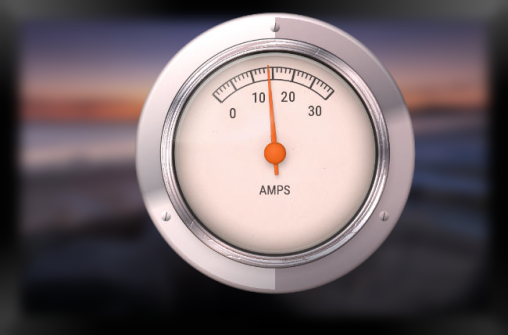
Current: 14 A
